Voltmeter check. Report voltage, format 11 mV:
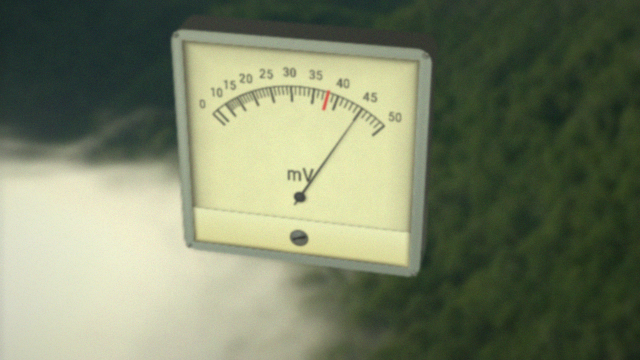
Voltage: 45 mV
